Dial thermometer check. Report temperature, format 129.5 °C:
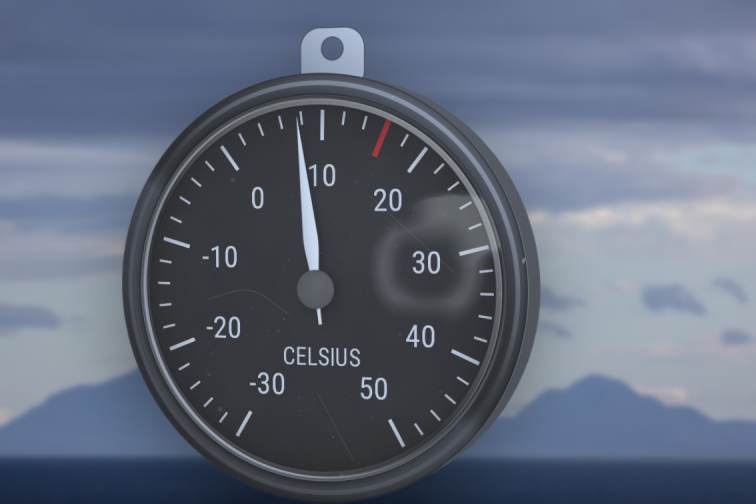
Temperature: 8 °C
